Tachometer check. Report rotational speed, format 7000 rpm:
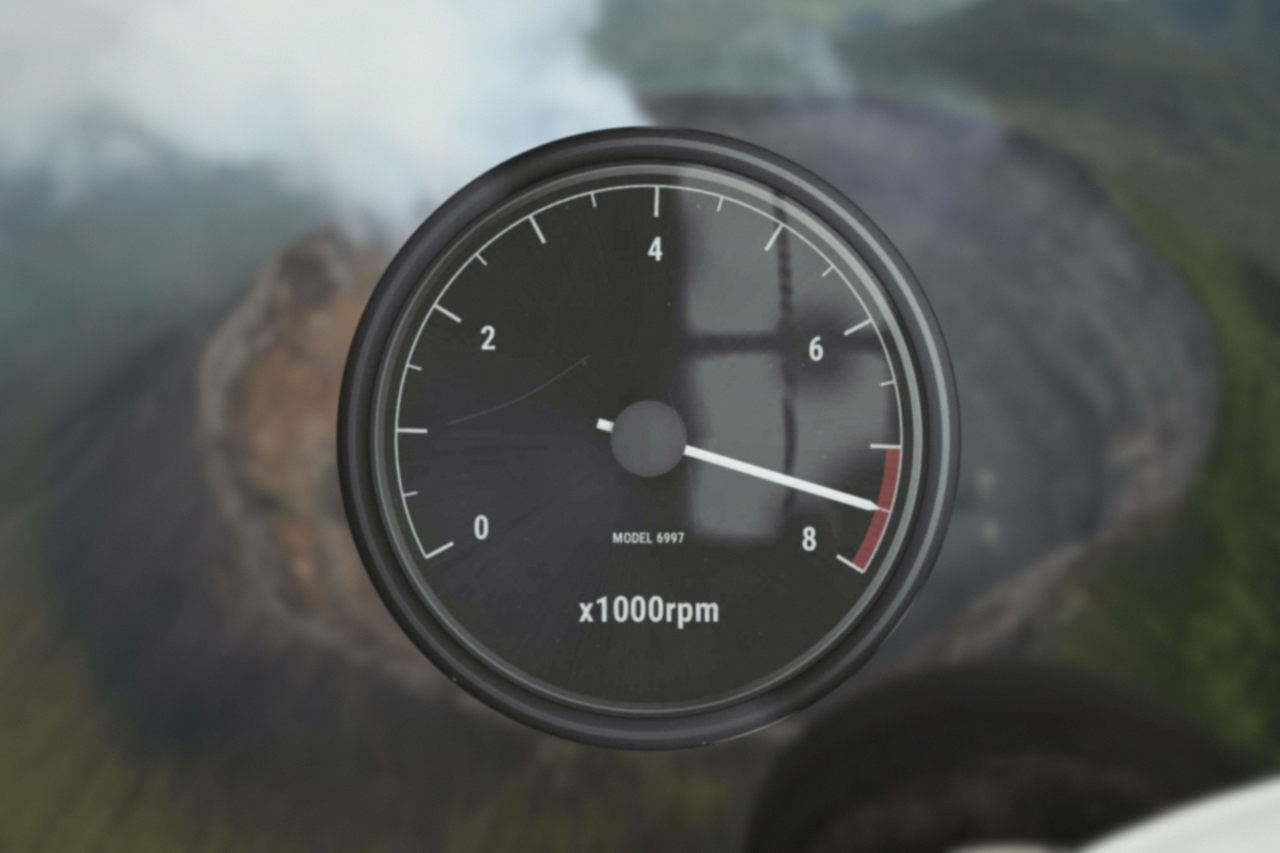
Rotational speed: 7500 rpm
